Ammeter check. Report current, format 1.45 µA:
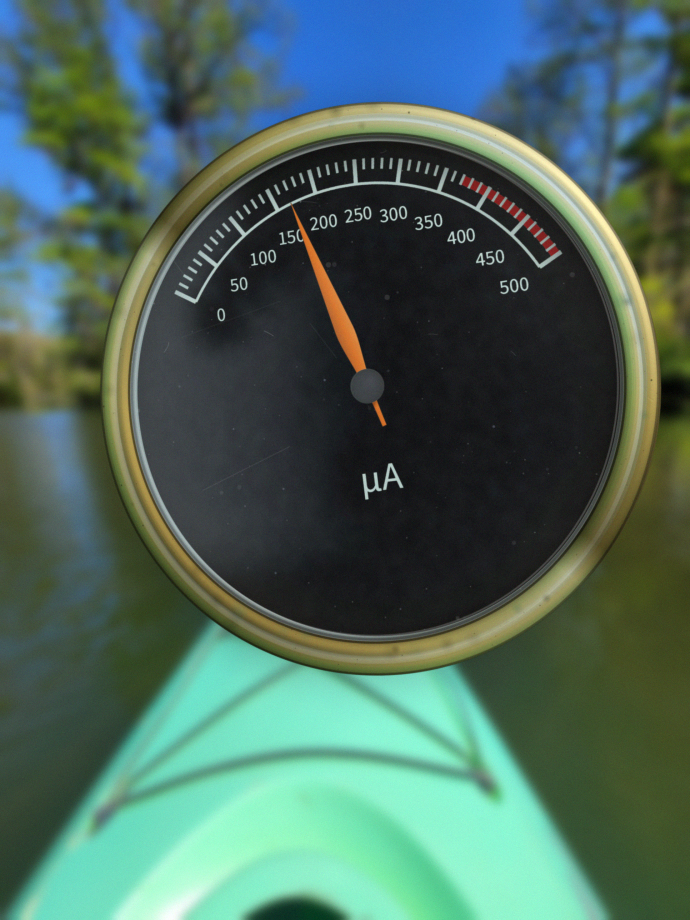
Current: 170 µA
